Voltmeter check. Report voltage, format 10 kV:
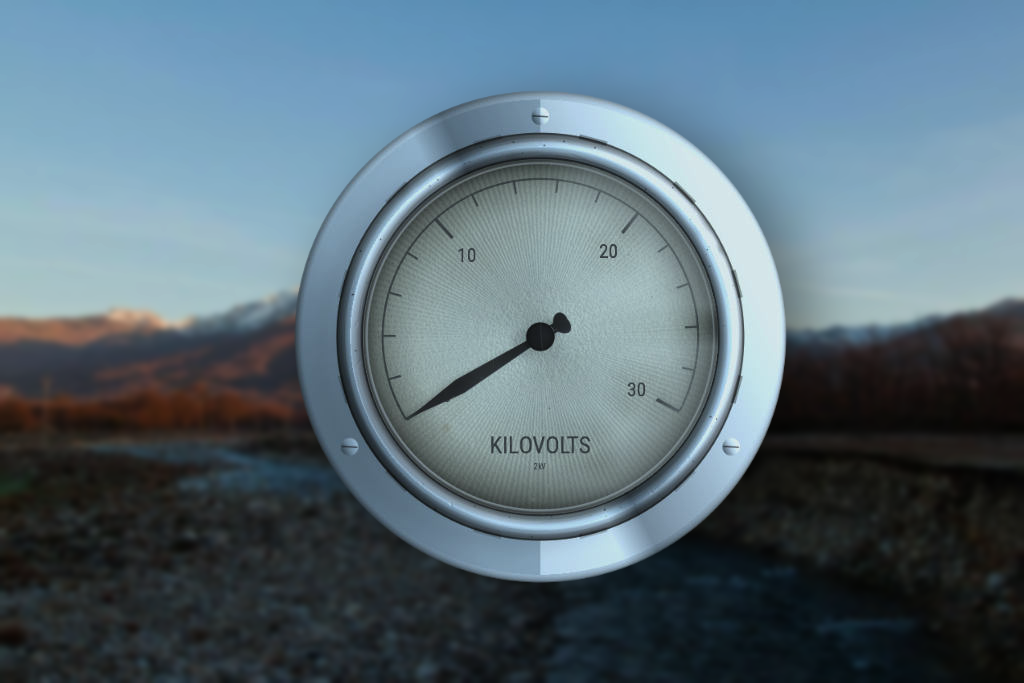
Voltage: 0 kV
